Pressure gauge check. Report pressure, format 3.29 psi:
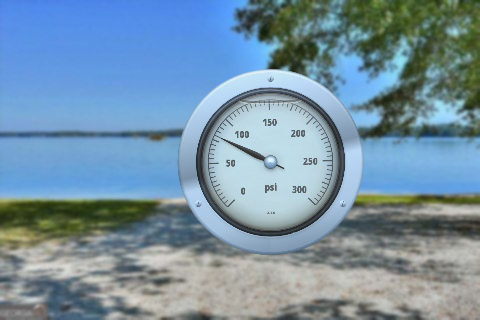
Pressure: 80 psi
